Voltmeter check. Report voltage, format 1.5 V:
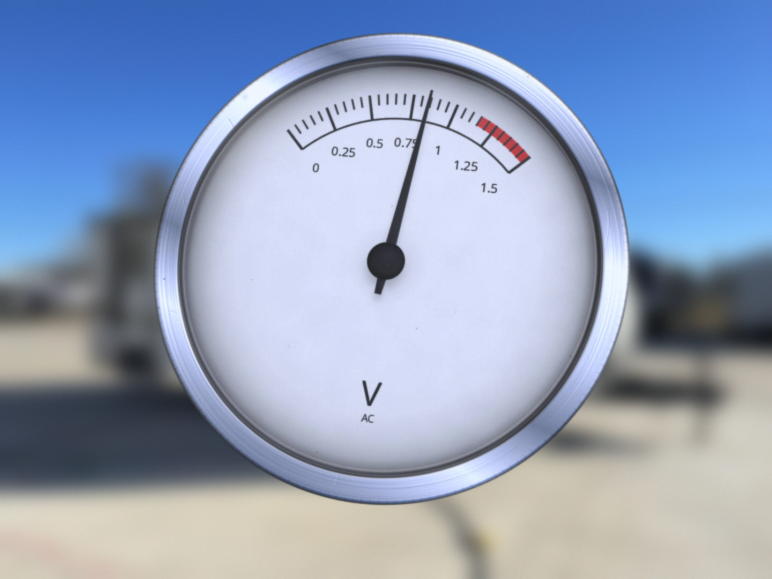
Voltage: 0.85 V
